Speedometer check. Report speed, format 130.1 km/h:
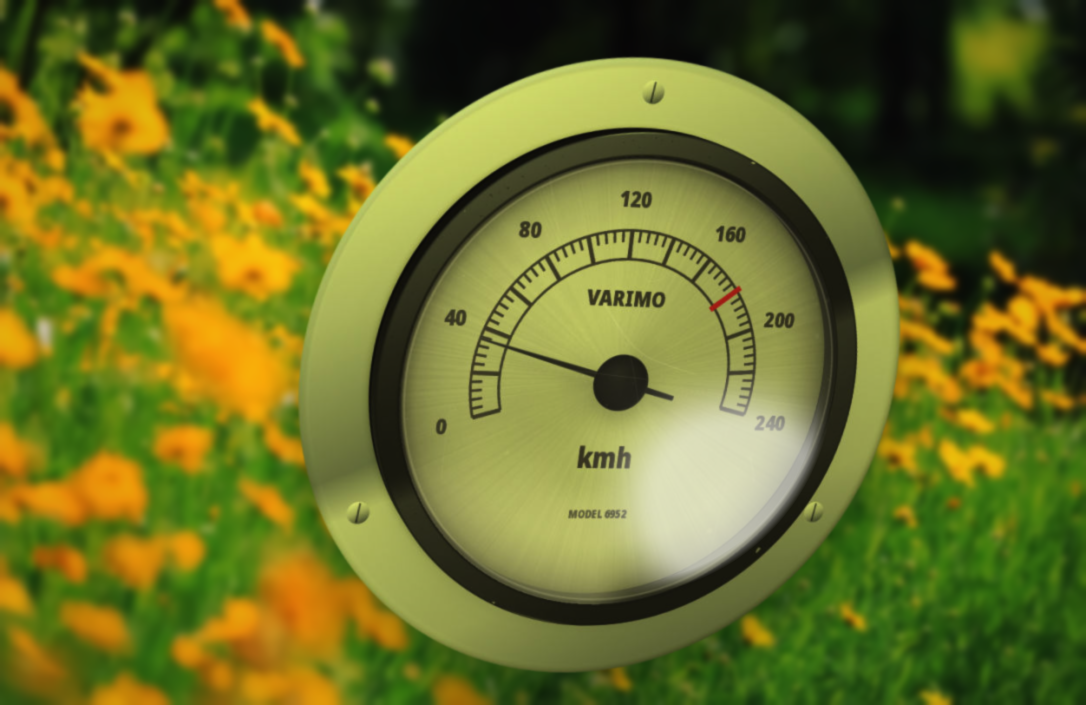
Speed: 36 km/h
